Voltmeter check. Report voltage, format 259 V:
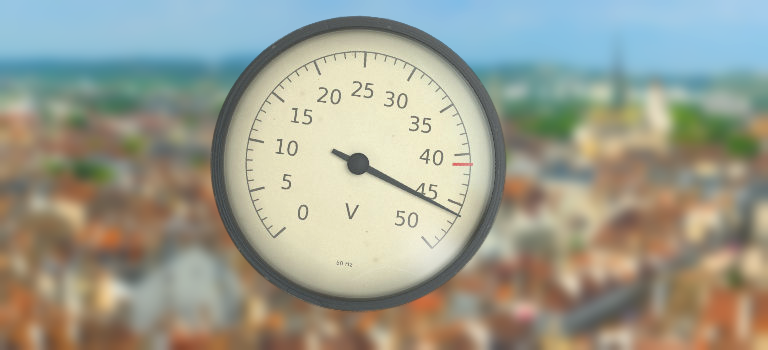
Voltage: 46 V
